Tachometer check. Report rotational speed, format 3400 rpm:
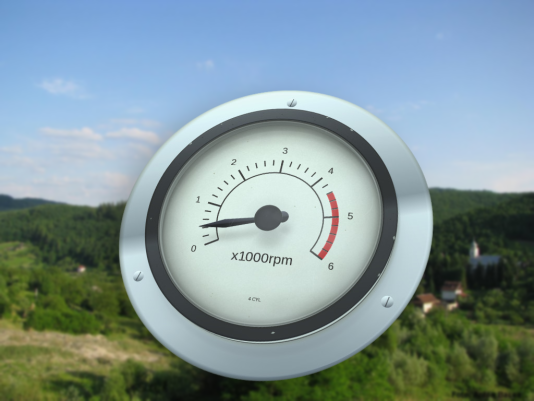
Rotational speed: 400 rpm
